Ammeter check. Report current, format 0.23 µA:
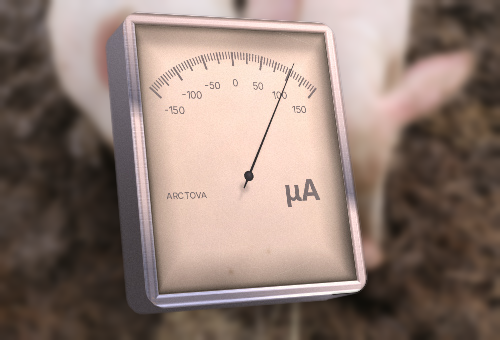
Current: 100 µA
